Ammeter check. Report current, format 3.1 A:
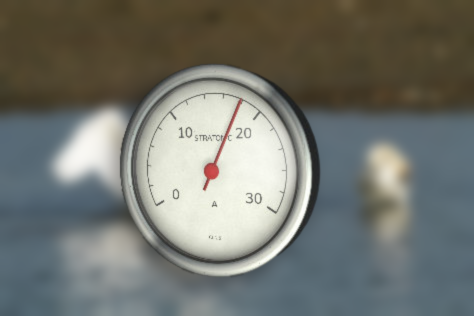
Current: 18 A
